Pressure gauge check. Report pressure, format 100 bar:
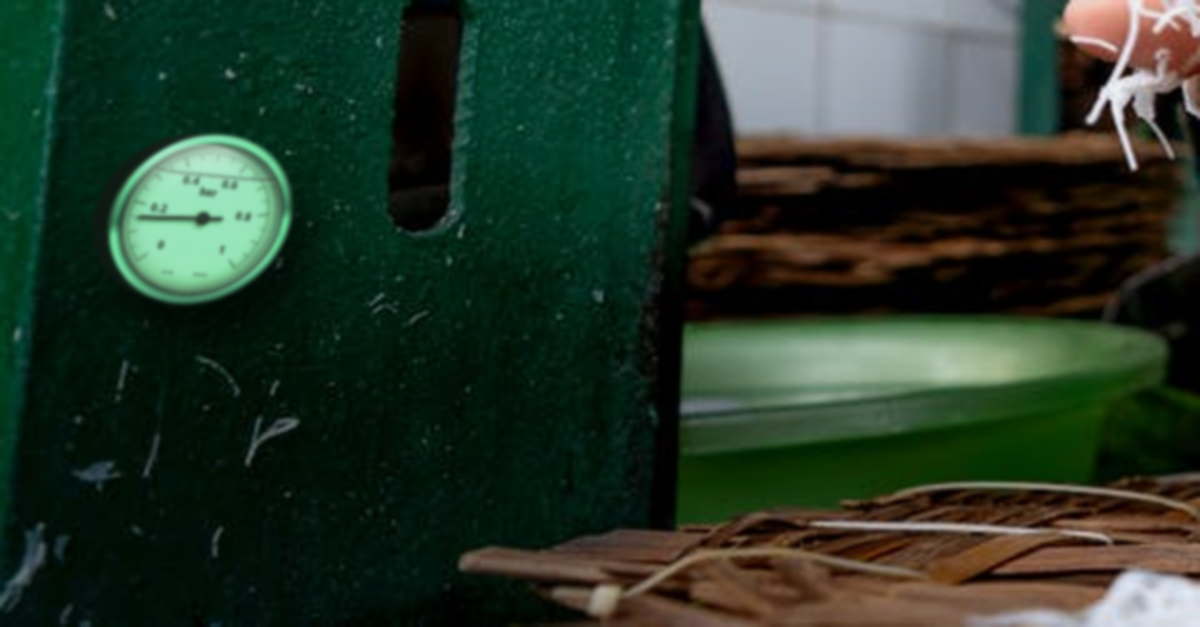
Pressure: 0.15 bar
